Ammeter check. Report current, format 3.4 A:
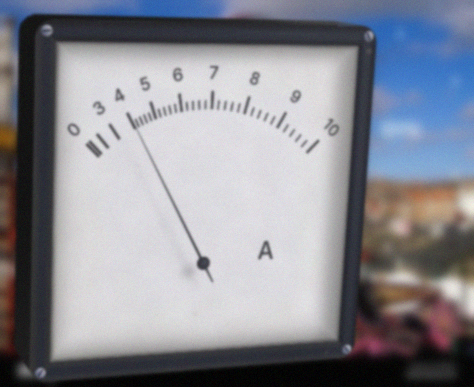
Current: 4 A
